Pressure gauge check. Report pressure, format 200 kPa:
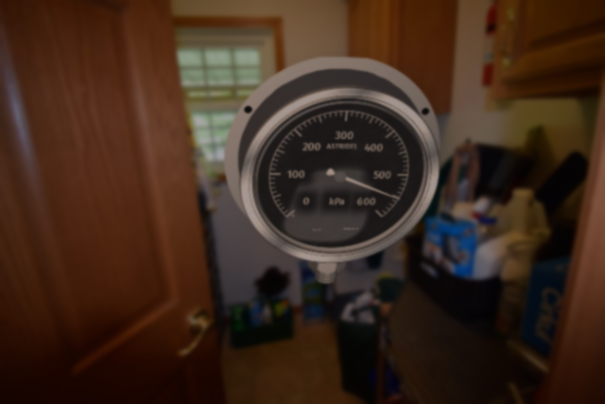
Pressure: 550 kPa
